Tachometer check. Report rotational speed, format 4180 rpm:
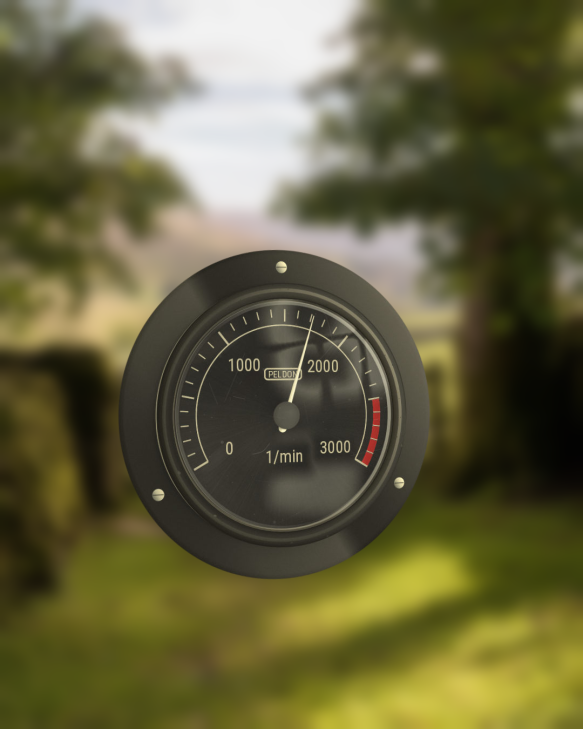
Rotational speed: 1700 rpm
